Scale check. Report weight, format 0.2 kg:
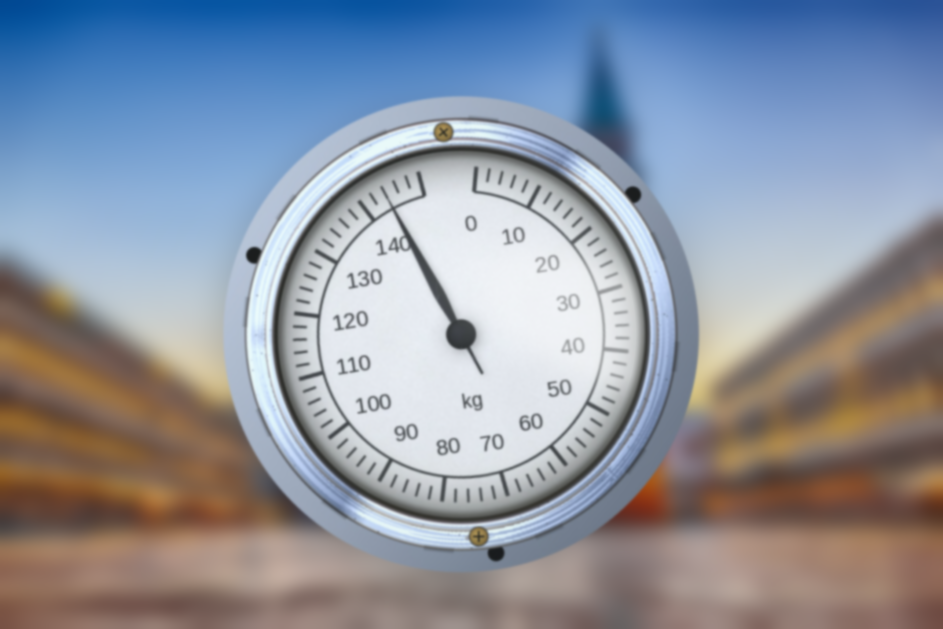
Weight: 144 kg
